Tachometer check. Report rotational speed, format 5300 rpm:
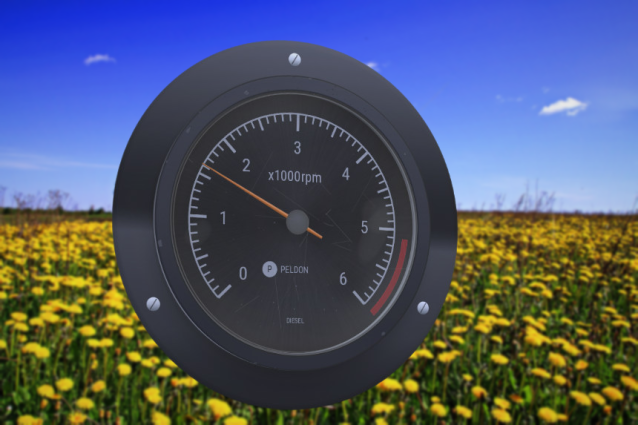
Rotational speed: 1600 rpm
